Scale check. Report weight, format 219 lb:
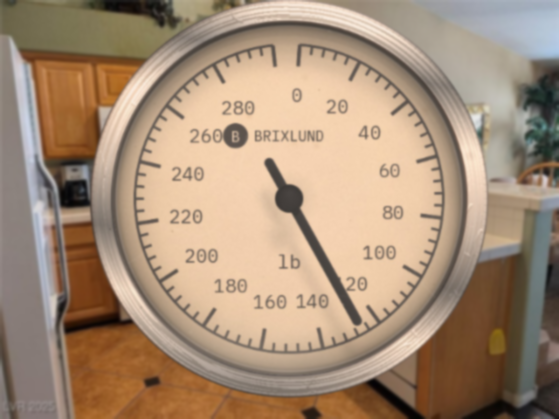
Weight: 126 lb
